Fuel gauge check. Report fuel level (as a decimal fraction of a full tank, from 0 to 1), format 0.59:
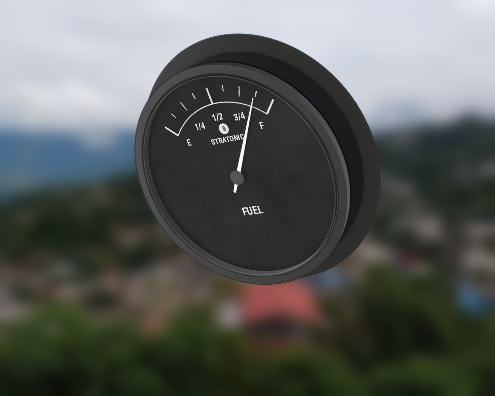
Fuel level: 0.875
